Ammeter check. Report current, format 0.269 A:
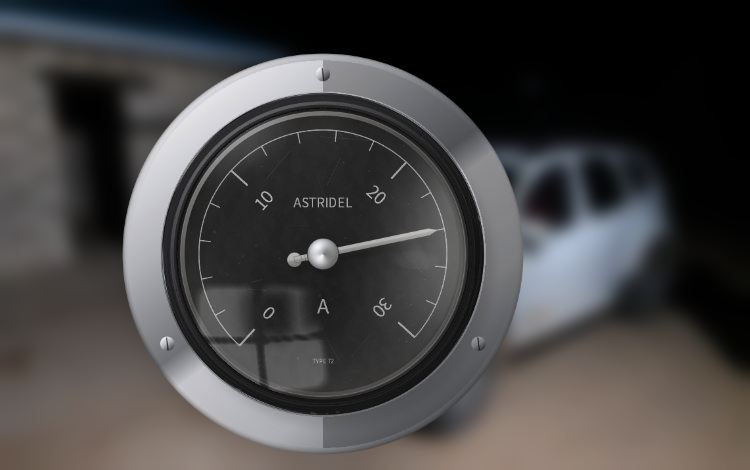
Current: 24 A
